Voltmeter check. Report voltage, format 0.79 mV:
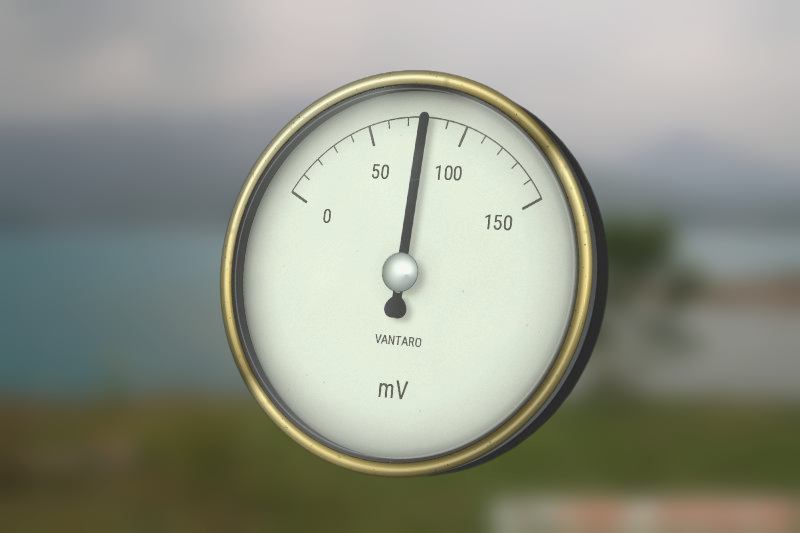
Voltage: 80 mV
